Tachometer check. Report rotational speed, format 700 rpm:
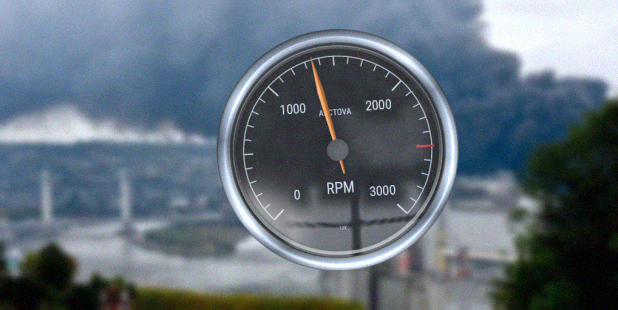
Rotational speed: 1350 rpm
